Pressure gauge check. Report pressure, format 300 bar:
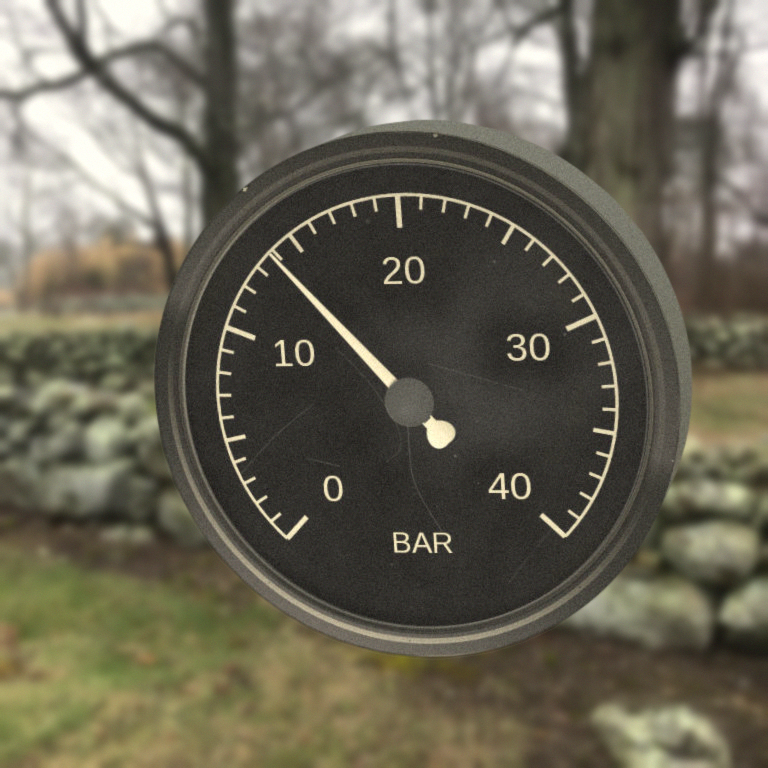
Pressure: 14 bar
